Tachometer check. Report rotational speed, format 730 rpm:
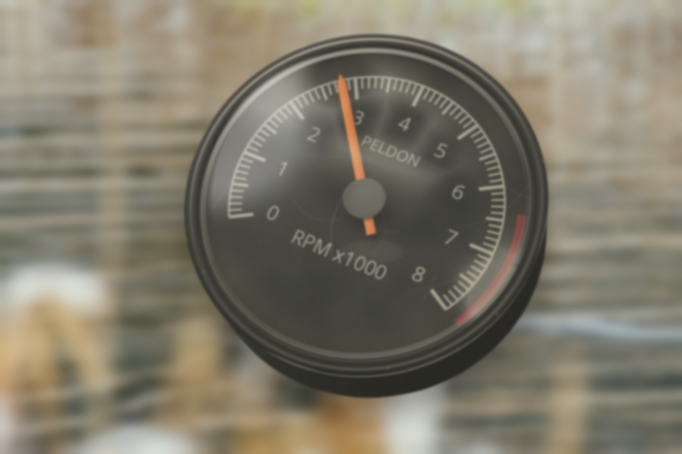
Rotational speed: 2800 rpm
